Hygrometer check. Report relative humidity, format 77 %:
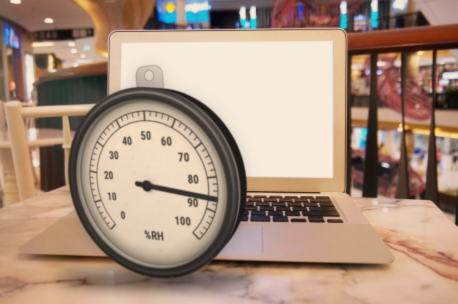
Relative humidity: 86 %
